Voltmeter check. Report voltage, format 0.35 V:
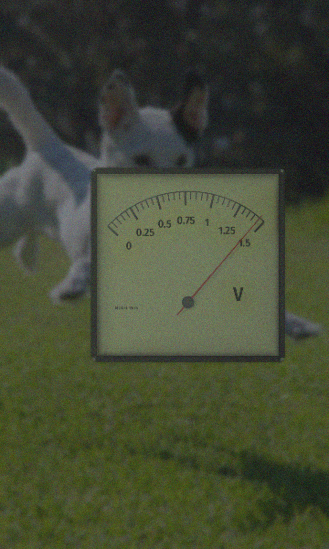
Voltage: 1.45 V
